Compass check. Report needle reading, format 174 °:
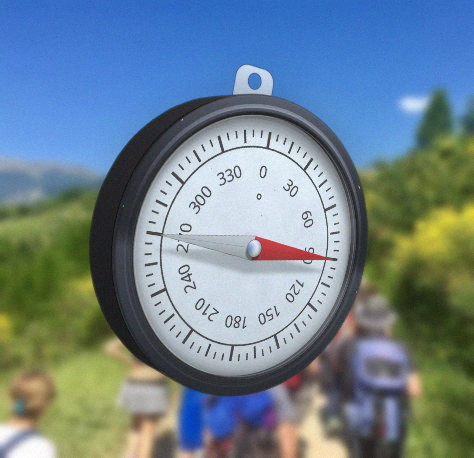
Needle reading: 90 °
